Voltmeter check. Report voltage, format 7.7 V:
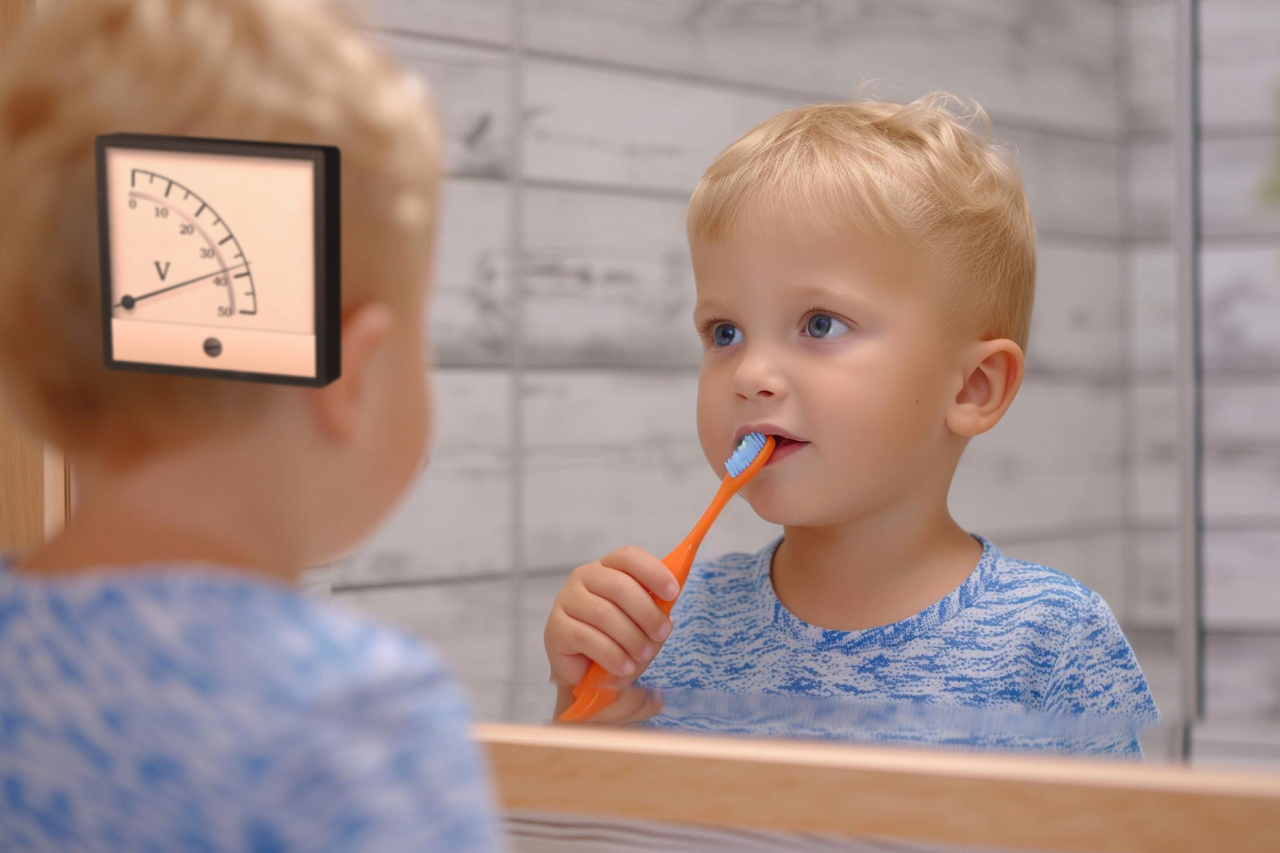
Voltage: 37.5 V
